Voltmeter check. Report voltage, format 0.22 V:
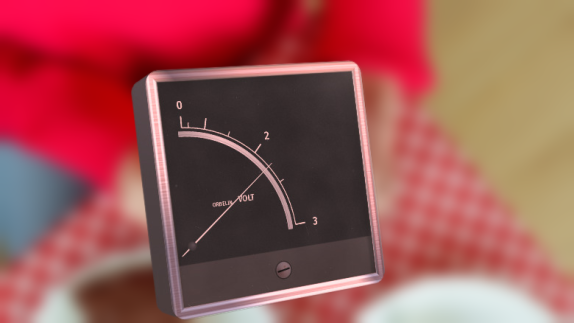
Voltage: 2.25 V
